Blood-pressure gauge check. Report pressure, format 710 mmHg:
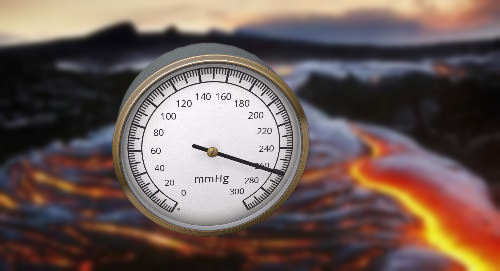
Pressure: 260 mmHg
